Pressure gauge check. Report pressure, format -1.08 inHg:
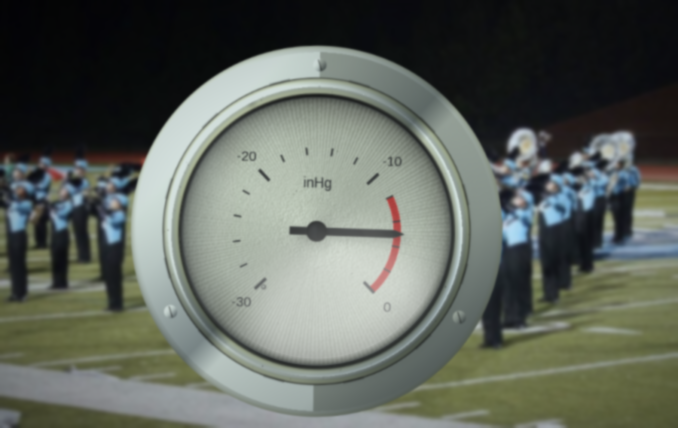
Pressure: -5 inHg
